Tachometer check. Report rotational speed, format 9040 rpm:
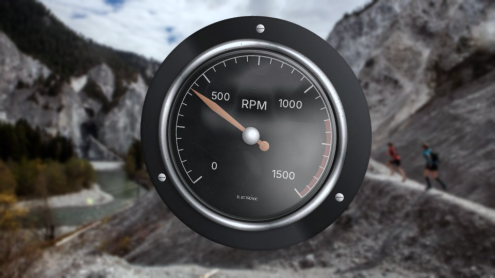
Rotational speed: 425 rpm
